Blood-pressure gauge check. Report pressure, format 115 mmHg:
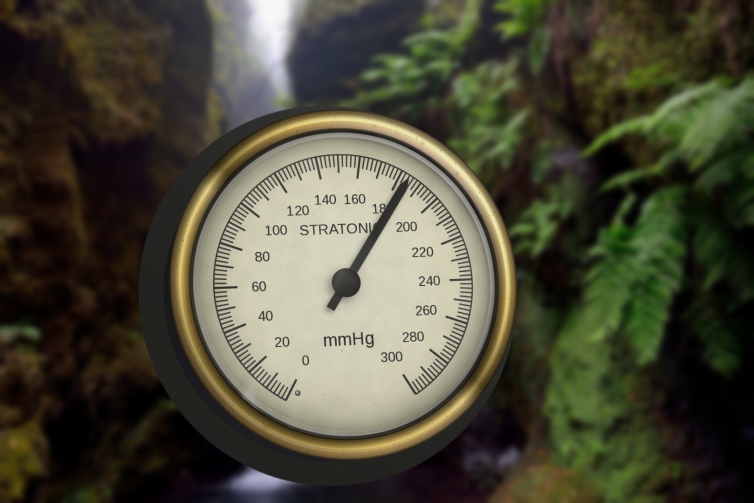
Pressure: 184 mmHg
